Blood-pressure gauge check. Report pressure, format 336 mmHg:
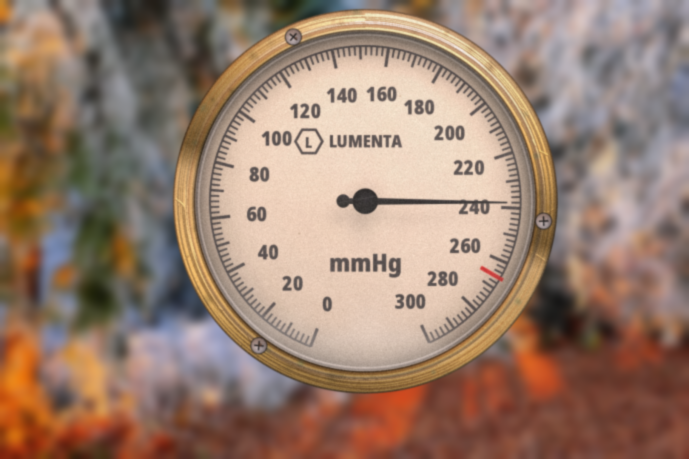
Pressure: 238 mmHg
